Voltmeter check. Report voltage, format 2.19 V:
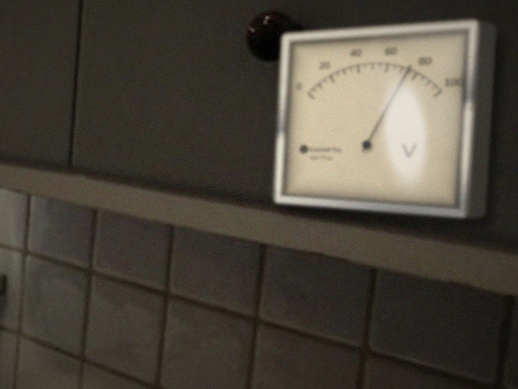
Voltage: 75 V
